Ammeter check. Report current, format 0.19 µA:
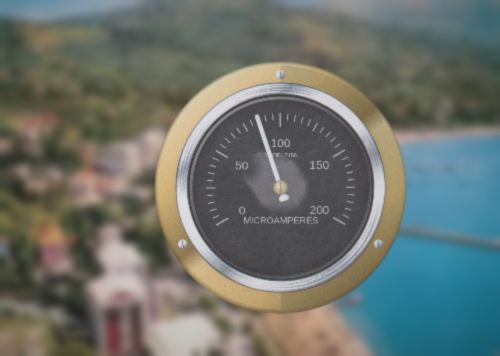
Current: 85 µA
